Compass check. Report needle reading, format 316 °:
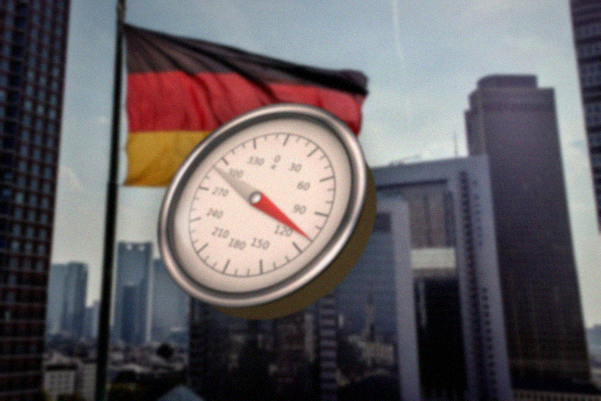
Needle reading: 110 °
